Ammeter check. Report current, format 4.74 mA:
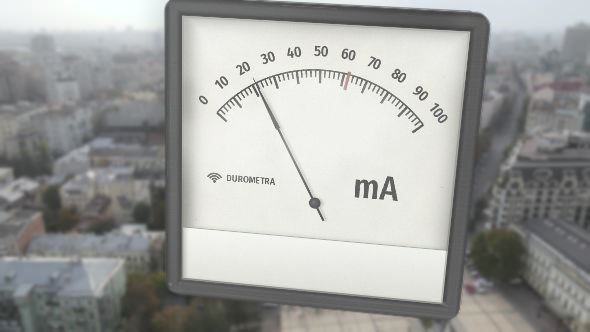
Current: 22 mA
